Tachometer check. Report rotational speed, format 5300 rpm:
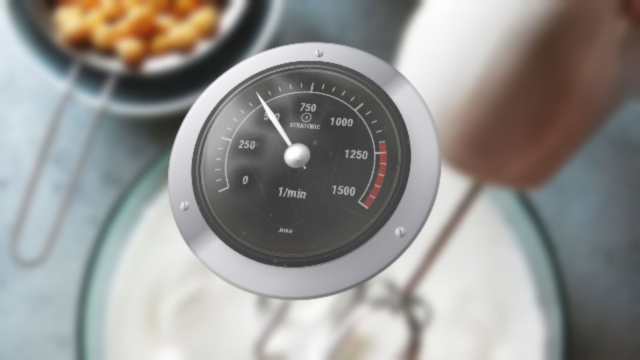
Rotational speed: 500 rpm
